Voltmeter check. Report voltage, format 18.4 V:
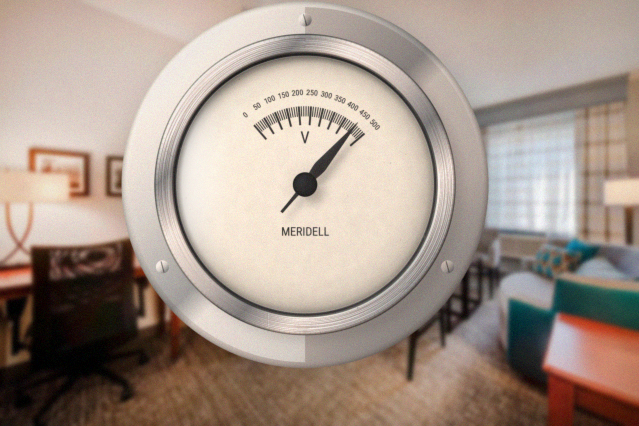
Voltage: 450 V
